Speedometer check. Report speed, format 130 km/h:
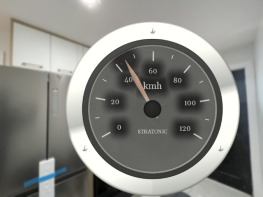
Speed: 45 km/h
